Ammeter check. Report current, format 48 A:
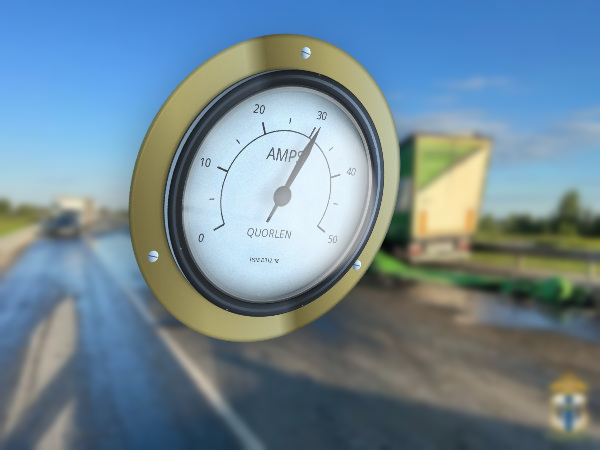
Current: 30 A
